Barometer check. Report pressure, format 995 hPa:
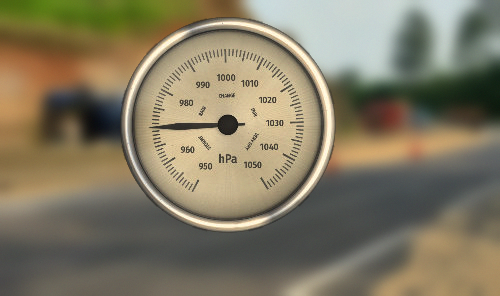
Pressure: 970 hPa
